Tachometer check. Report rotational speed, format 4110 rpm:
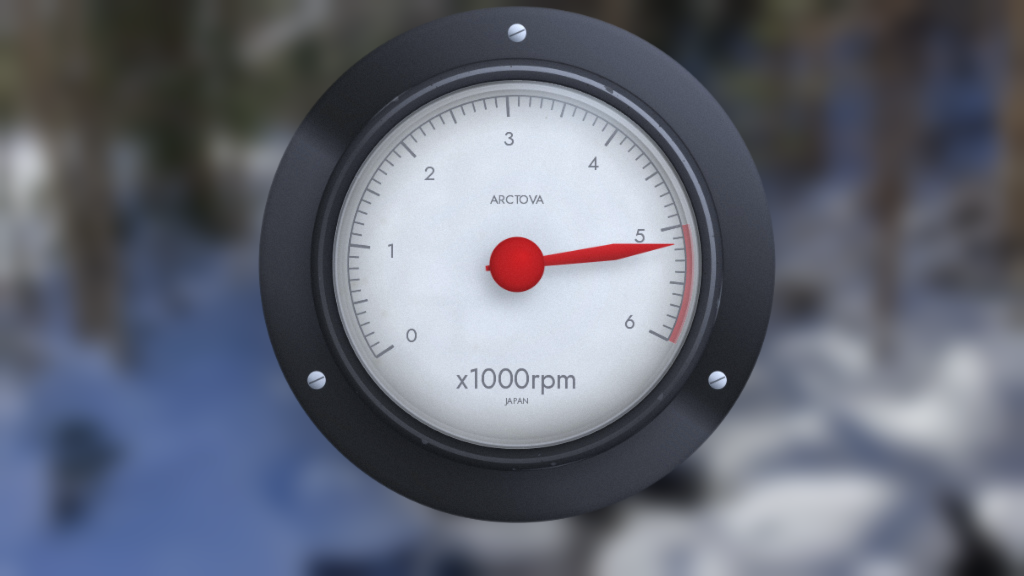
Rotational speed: 5150 rpm
